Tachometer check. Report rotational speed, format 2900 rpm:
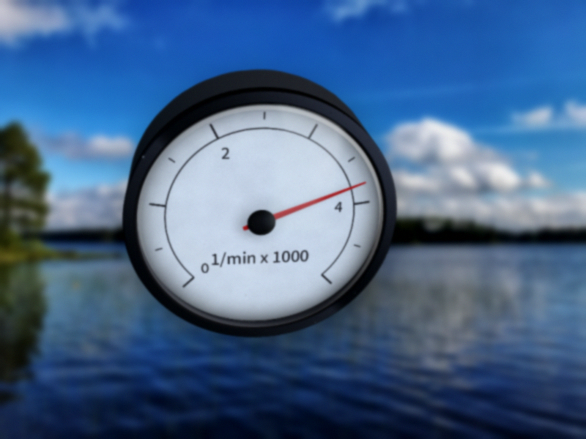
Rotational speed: 3750 rpm
